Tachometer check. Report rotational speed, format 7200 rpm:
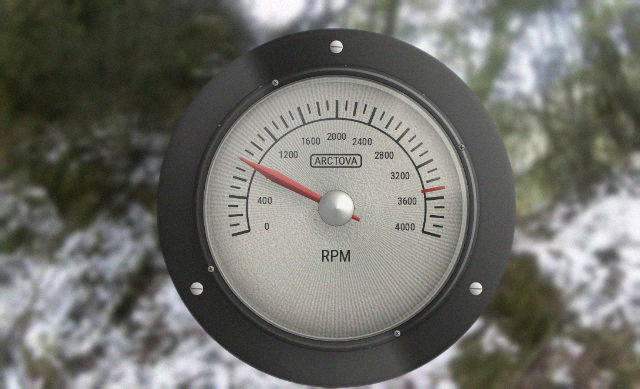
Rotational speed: 800 rpm
